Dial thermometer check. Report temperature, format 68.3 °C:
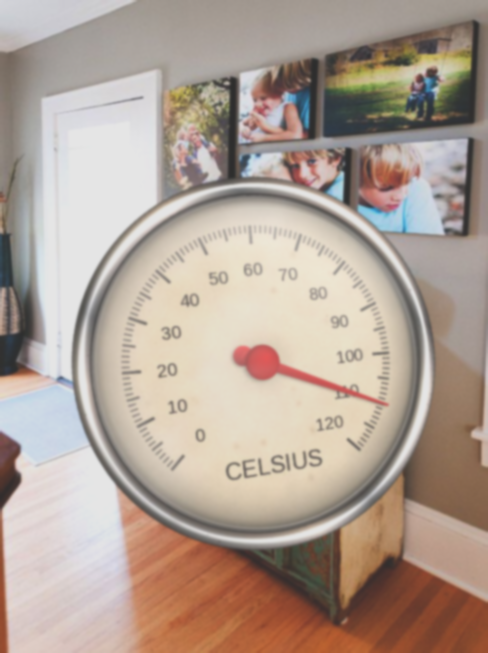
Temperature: 110 °C
